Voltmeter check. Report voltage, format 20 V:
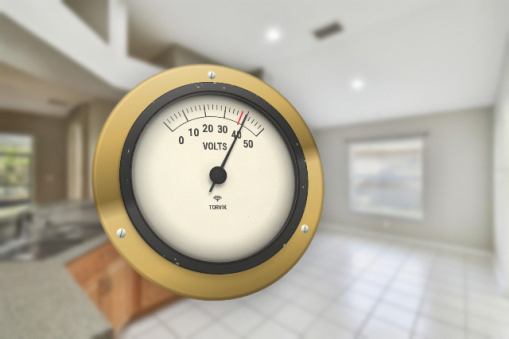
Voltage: 40 V
